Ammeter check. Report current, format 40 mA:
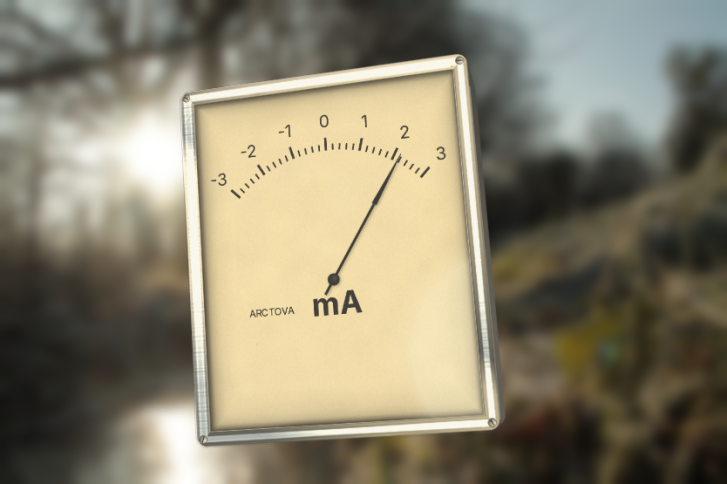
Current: 2.2 mA
